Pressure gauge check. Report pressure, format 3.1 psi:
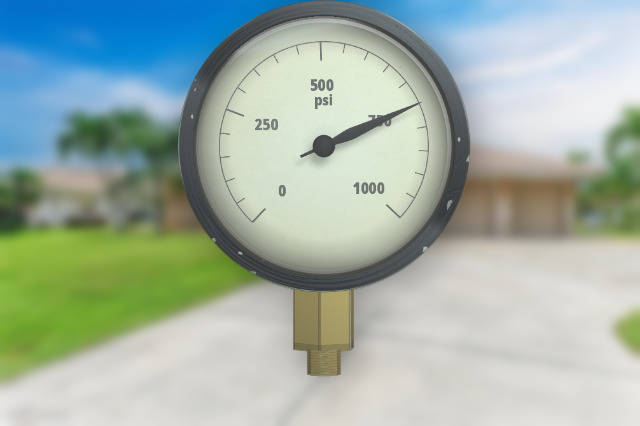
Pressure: 750 psi
